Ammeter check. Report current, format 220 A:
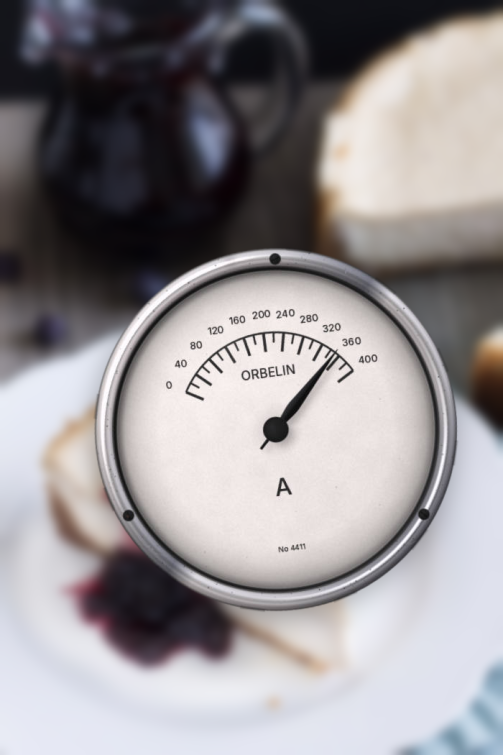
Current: 350 A
